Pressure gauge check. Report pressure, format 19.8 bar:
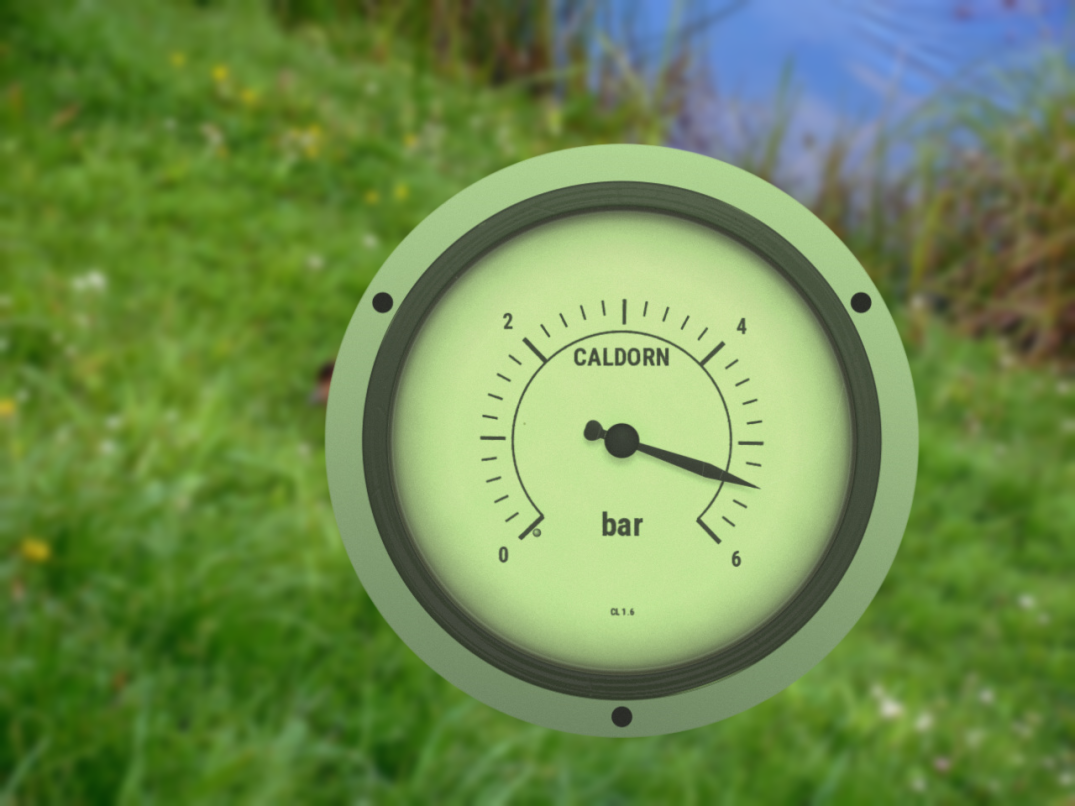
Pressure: 5.4 bar
